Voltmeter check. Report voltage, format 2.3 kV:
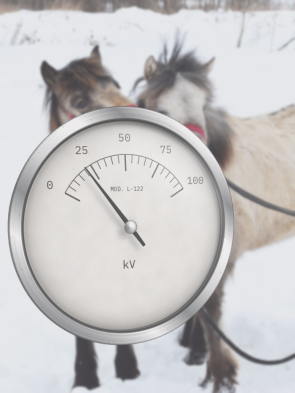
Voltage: 20 kV
